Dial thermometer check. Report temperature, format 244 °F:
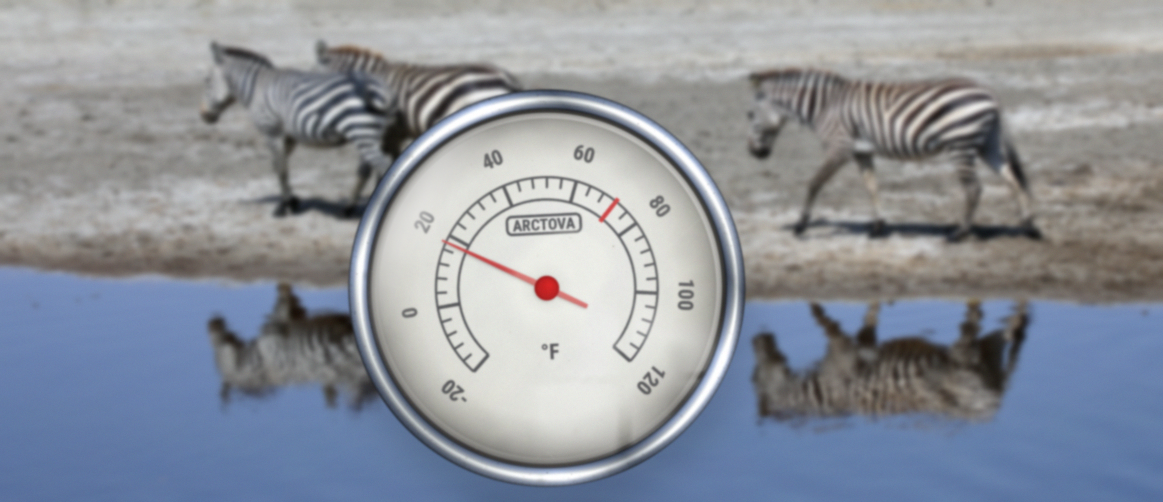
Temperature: 18 °F
